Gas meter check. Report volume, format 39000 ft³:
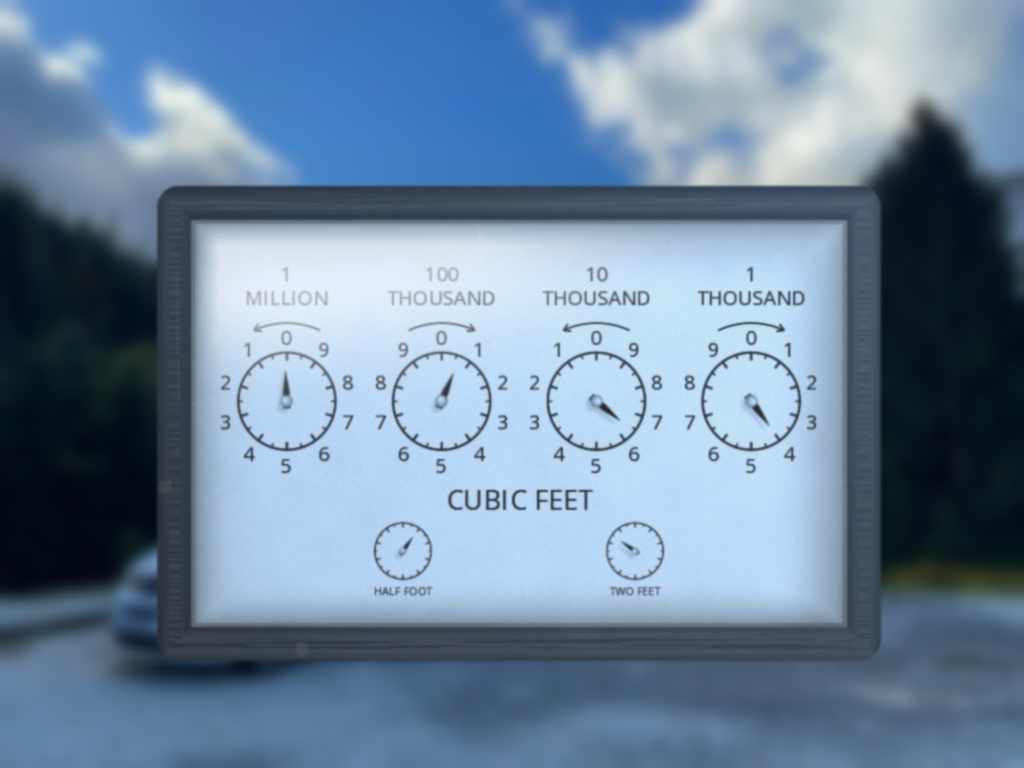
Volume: 6400 ft³
